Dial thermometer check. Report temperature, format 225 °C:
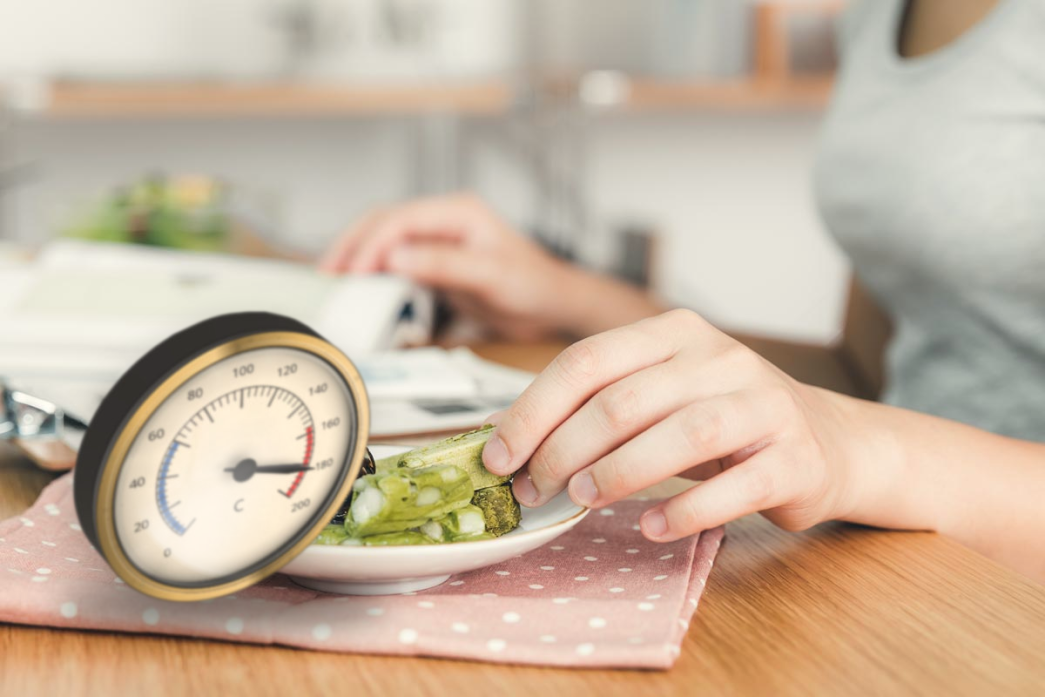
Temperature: 180 °C
